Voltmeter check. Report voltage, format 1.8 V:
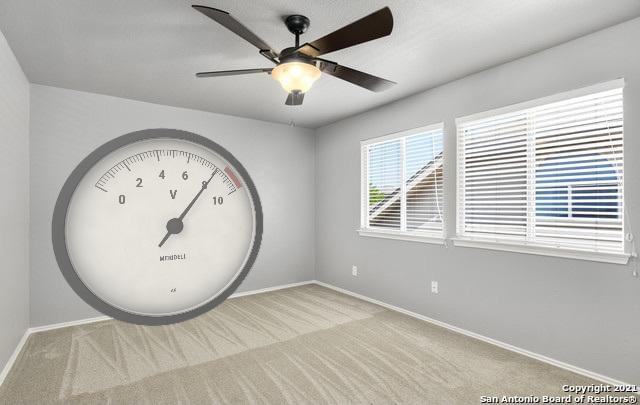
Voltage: 8 V
